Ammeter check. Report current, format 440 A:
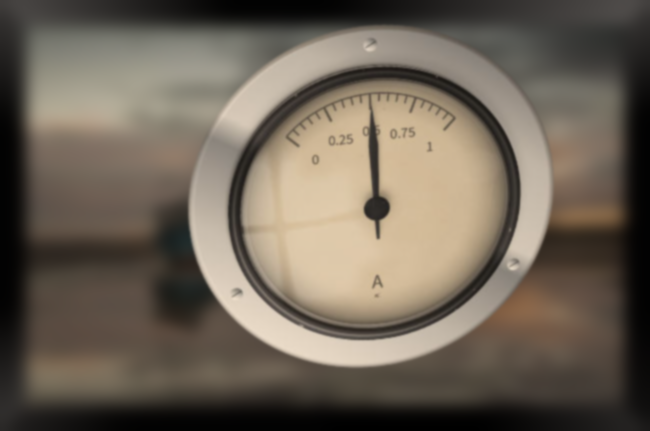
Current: 0.5 A
